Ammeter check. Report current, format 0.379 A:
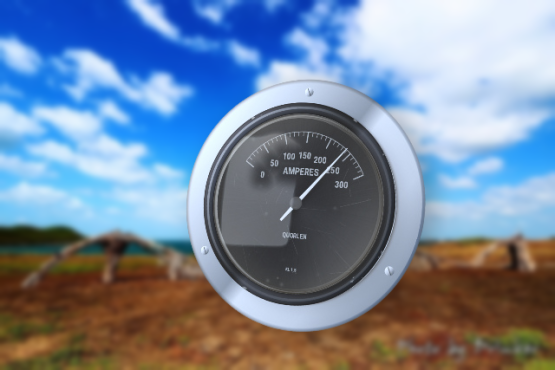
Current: 240 A
